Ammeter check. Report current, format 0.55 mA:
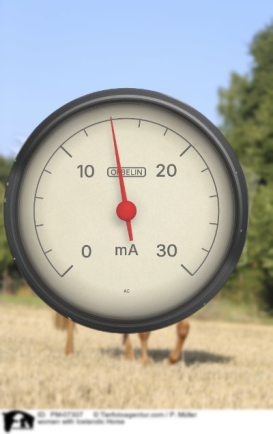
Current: 14 mA
